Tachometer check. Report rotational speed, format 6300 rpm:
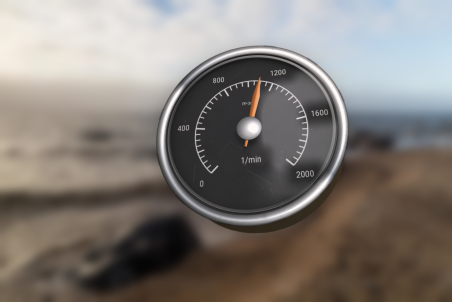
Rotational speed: 1100 rpm
